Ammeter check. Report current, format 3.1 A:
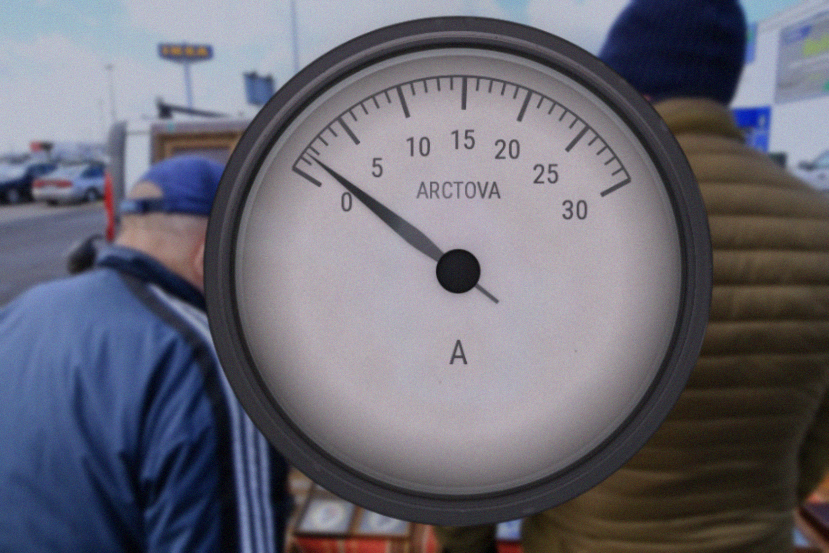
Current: 1.5 A
